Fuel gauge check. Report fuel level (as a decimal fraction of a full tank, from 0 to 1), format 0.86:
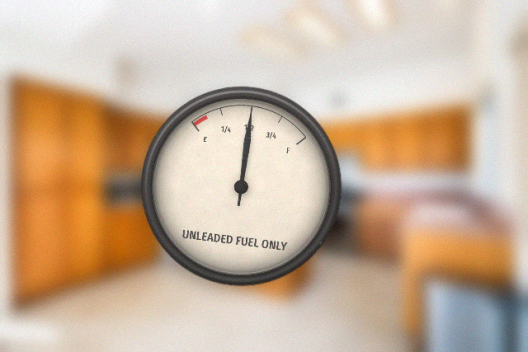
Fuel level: 0.5
